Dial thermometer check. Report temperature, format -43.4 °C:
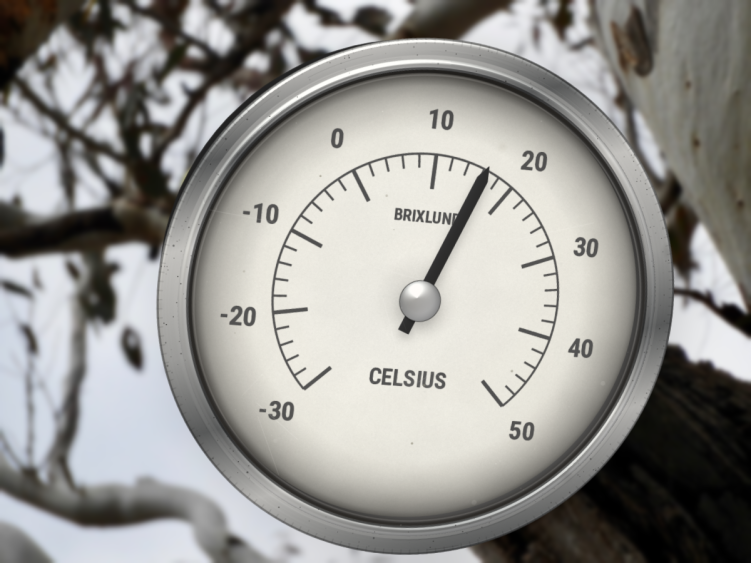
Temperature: 16 °C
